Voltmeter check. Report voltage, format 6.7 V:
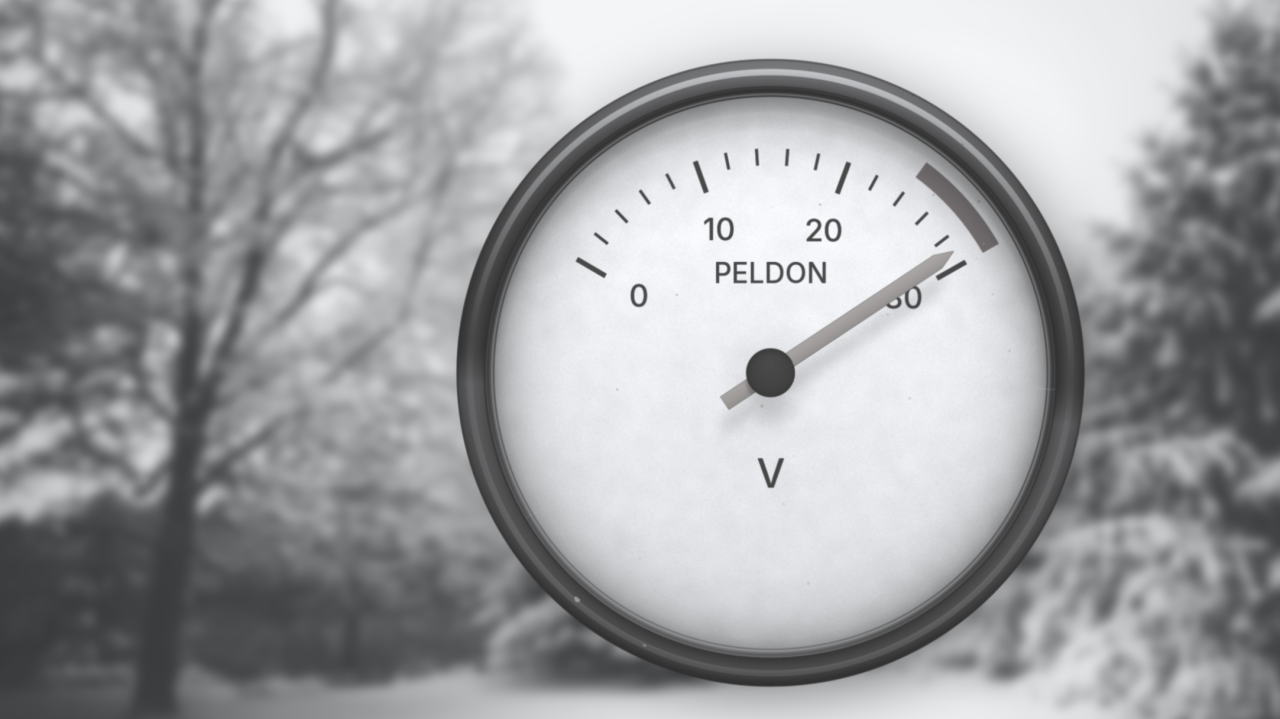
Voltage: 29 V
